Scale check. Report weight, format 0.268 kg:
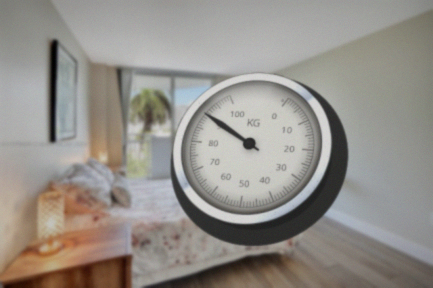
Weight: 90 kg
